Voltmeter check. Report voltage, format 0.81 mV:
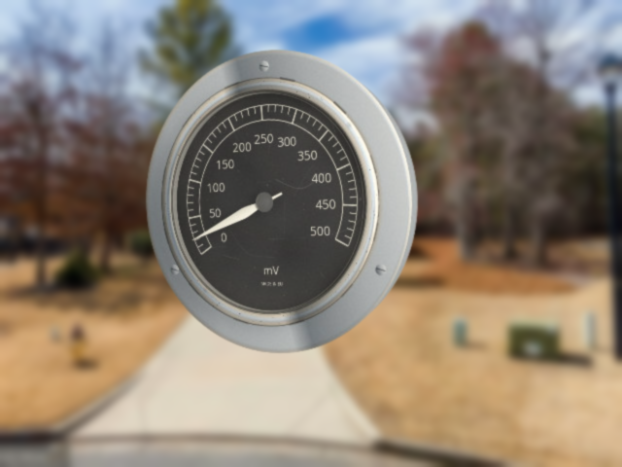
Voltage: 20 mV
